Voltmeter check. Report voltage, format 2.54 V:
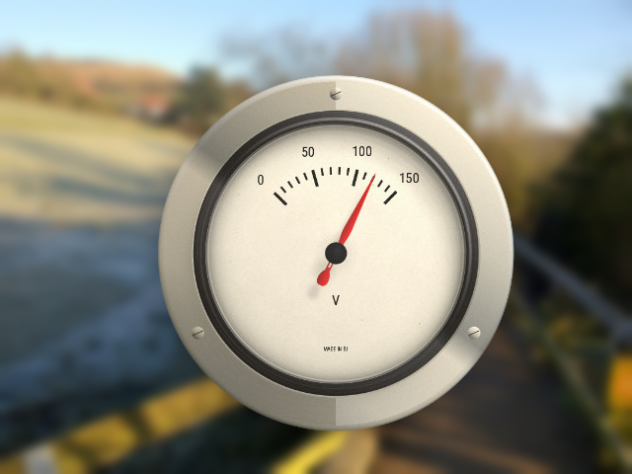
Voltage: 120 V
